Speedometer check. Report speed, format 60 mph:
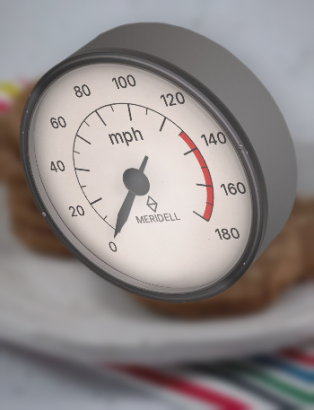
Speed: 0 mph
